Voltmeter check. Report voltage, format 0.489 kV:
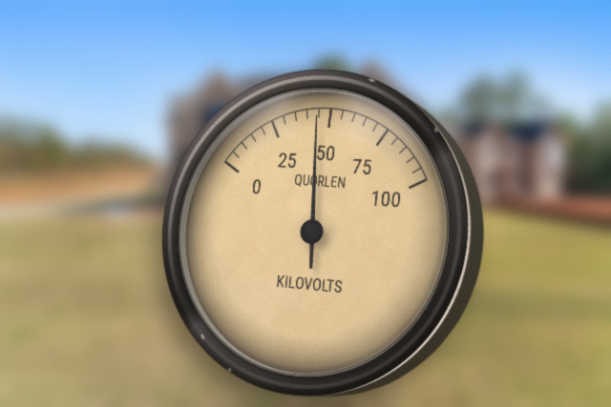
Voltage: 45 kV
